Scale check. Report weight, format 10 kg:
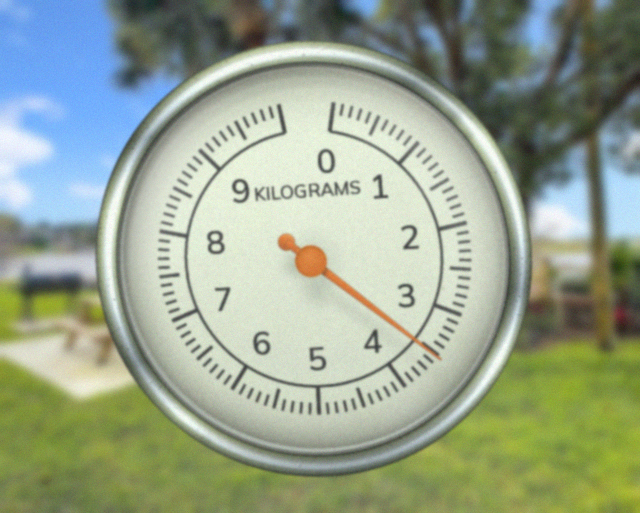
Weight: 3.5 kg
